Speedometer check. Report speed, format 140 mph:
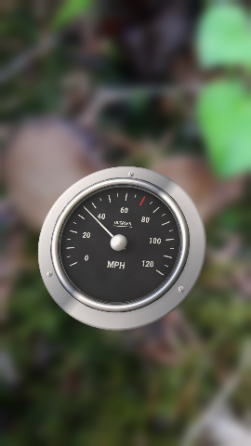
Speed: 35 mph
